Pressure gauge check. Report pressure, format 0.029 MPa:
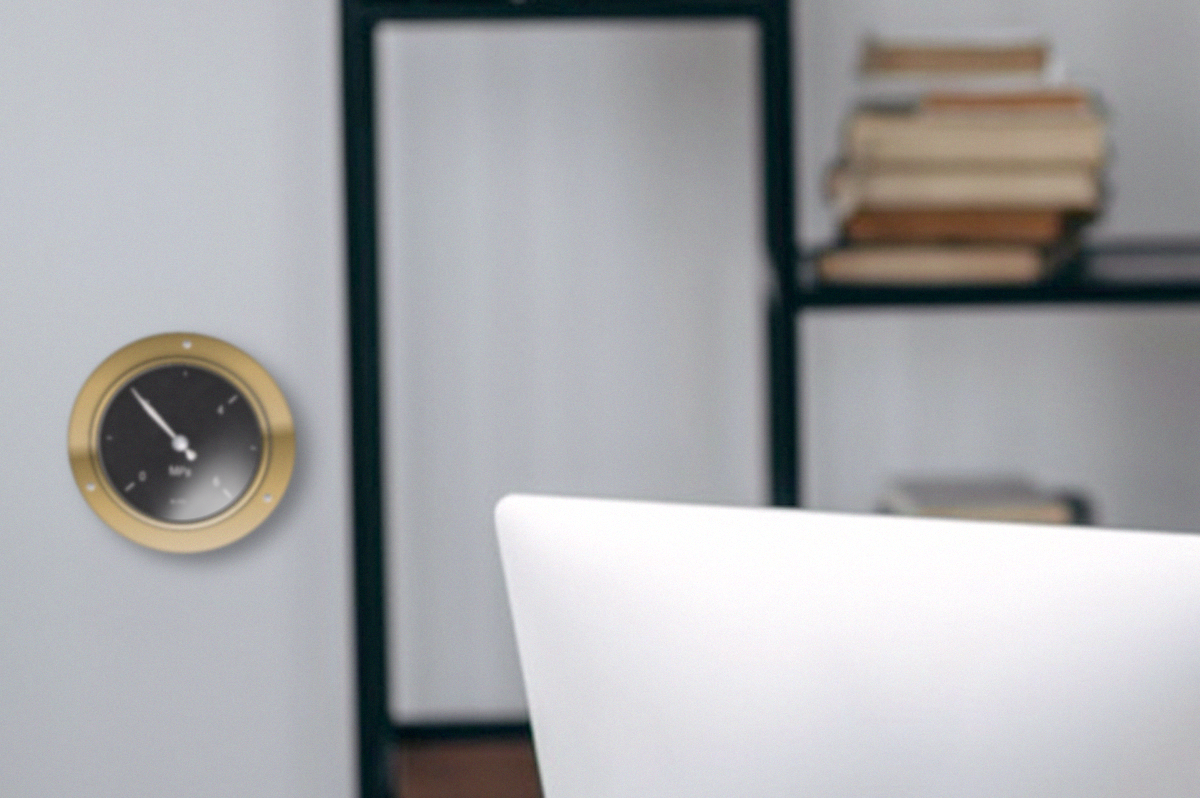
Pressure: 2 MPa
